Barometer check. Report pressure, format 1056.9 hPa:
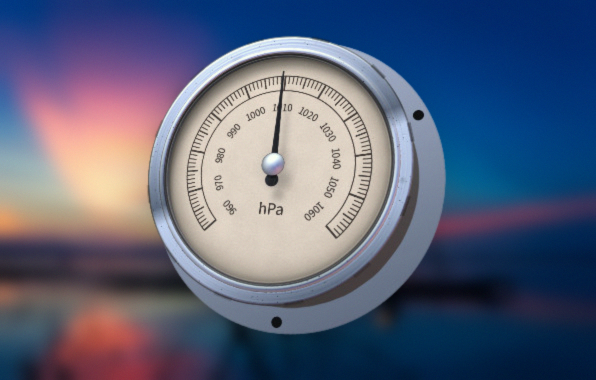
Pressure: 1010 hPa
